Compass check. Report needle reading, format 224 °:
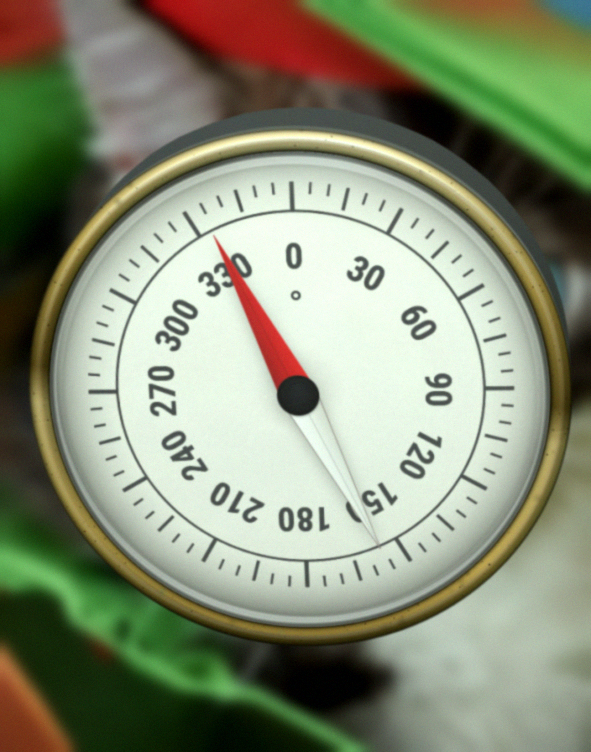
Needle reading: 335 °
